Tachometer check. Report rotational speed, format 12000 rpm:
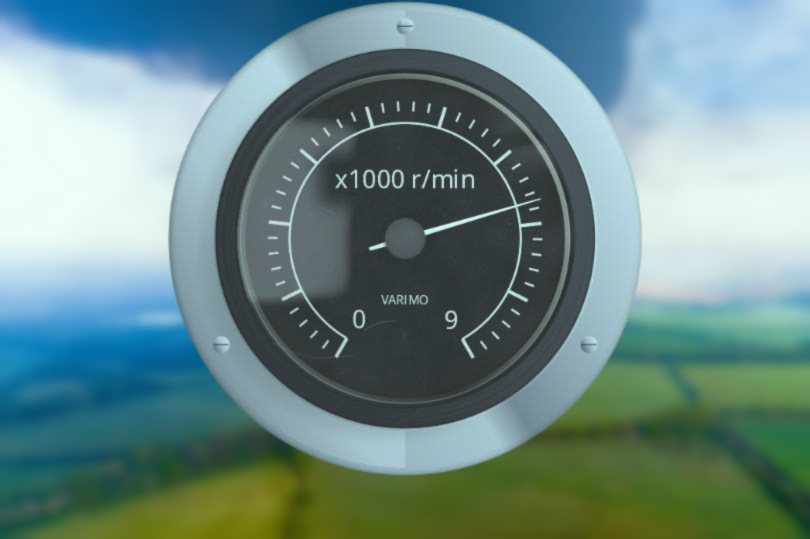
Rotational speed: 6700 rpm
